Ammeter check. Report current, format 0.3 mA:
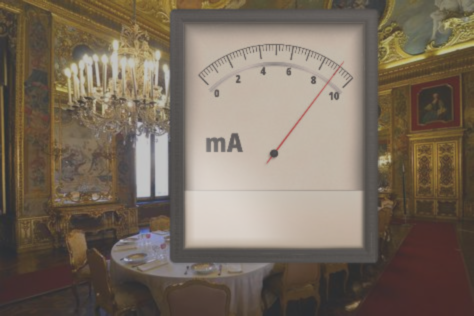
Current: 9 mA
